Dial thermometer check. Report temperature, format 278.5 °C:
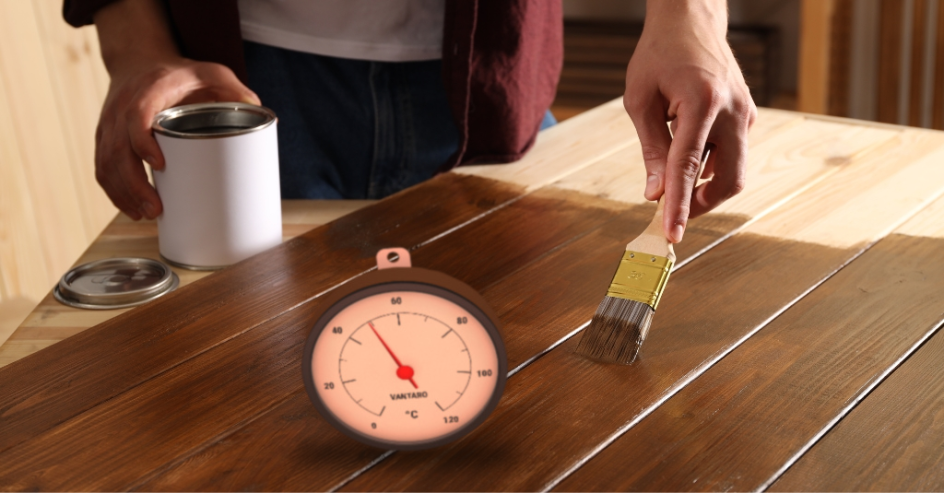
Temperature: 50 °C
